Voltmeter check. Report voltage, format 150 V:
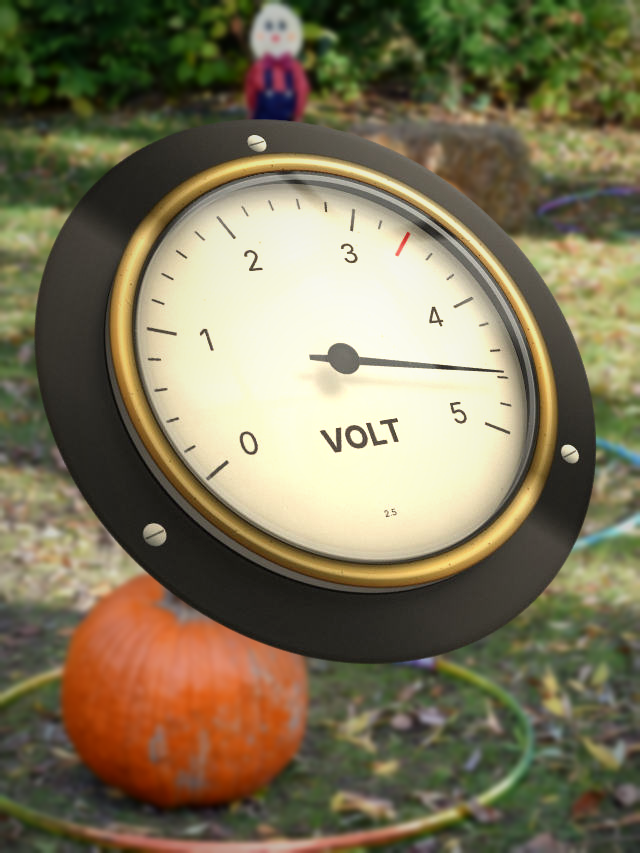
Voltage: 4.6 V
